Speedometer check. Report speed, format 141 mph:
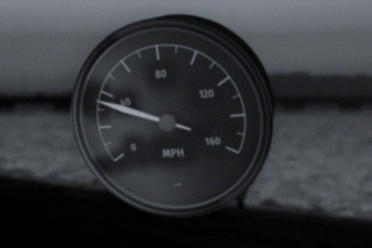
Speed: 35 mph
